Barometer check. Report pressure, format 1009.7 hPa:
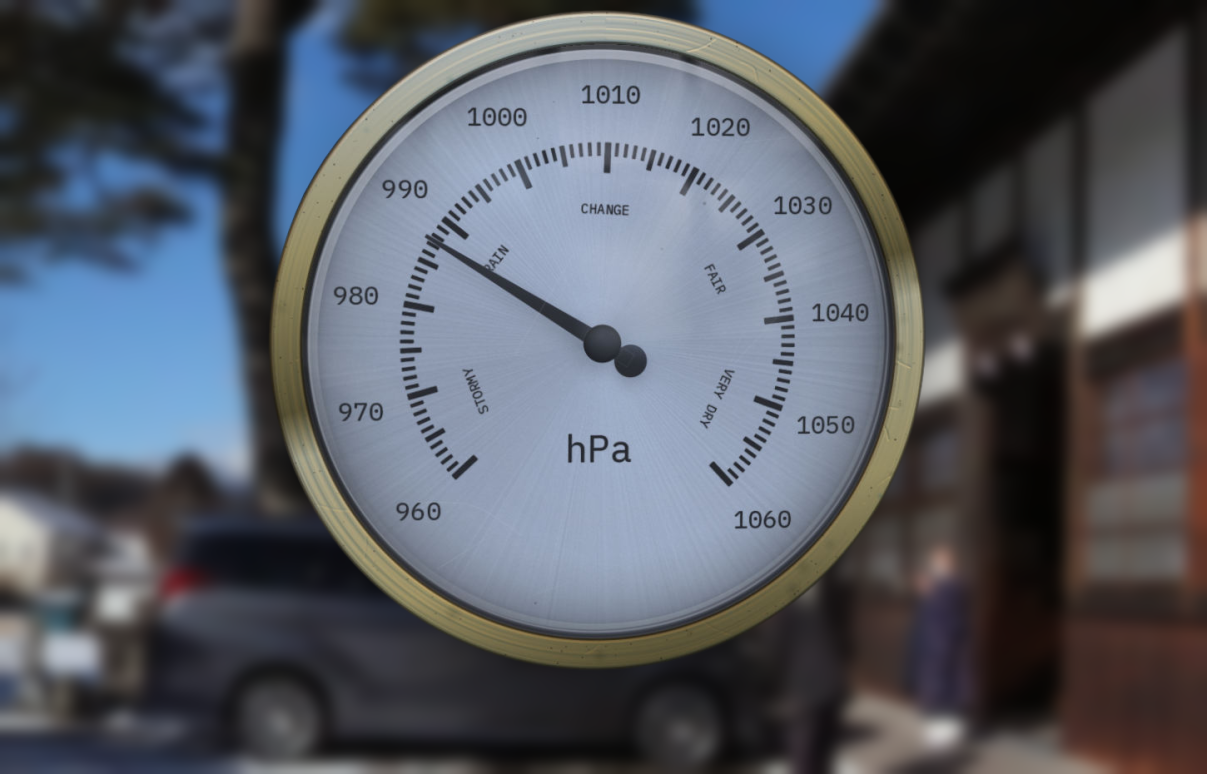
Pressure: 987.5 hPa
